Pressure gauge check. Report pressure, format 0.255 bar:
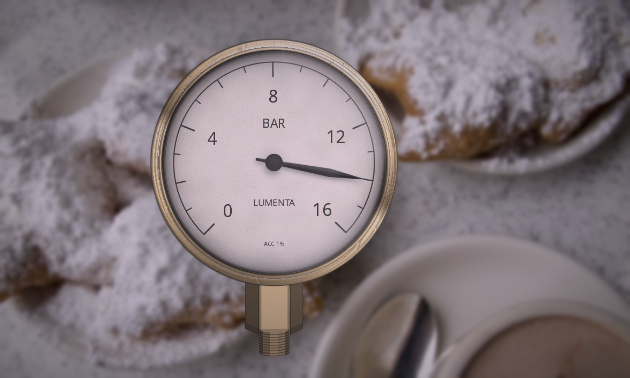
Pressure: 14 bar
